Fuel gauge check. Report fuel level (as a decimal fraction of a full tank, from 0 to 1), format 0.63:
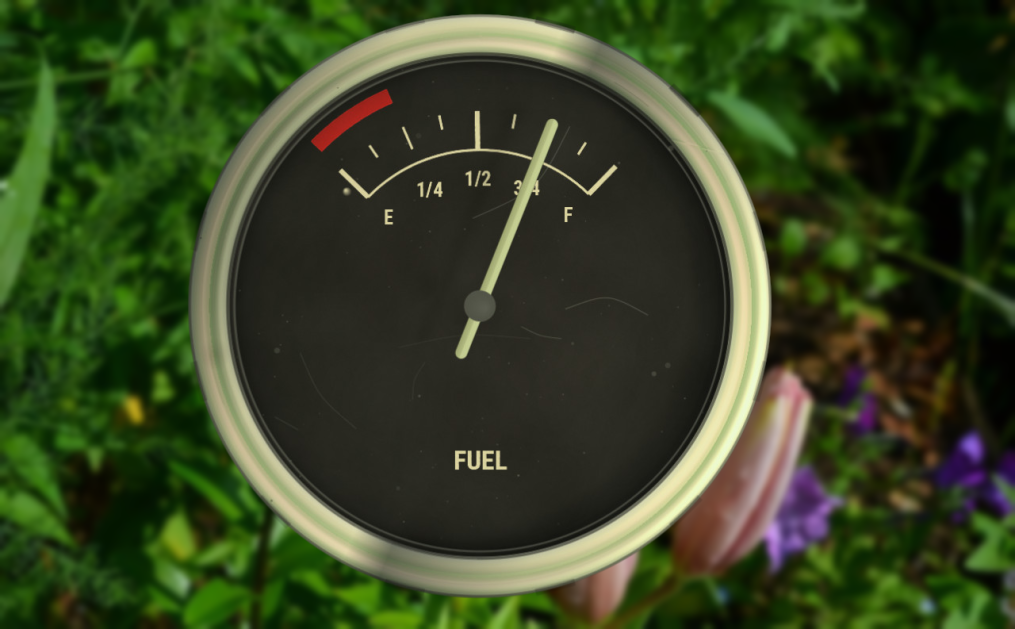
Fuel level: 0.75
